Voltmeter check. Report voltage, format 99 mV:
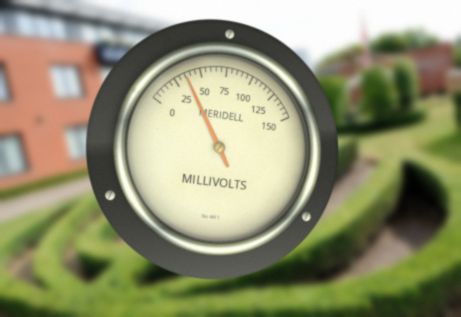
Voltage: 35 mV
